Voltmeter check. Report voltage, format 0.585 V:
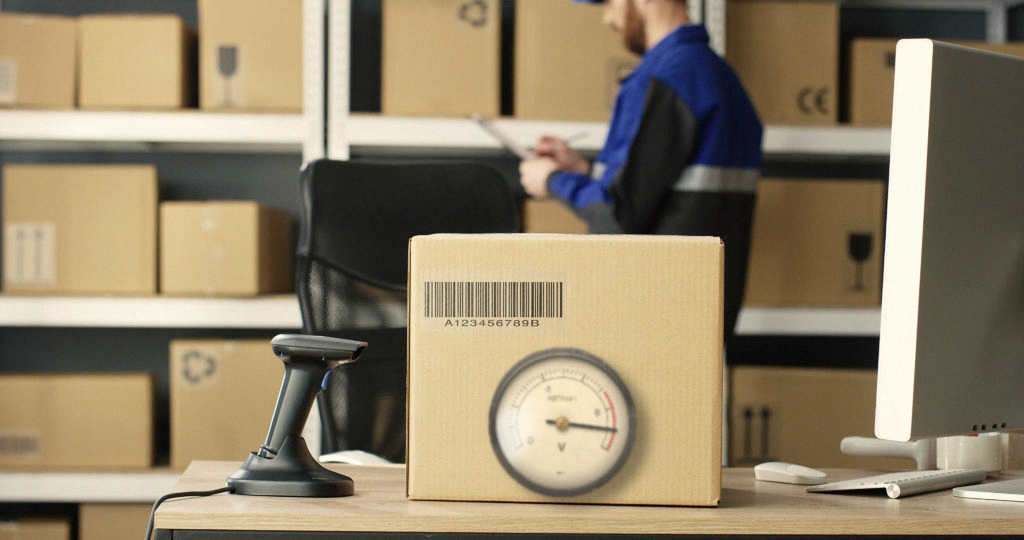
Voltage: 9 V
